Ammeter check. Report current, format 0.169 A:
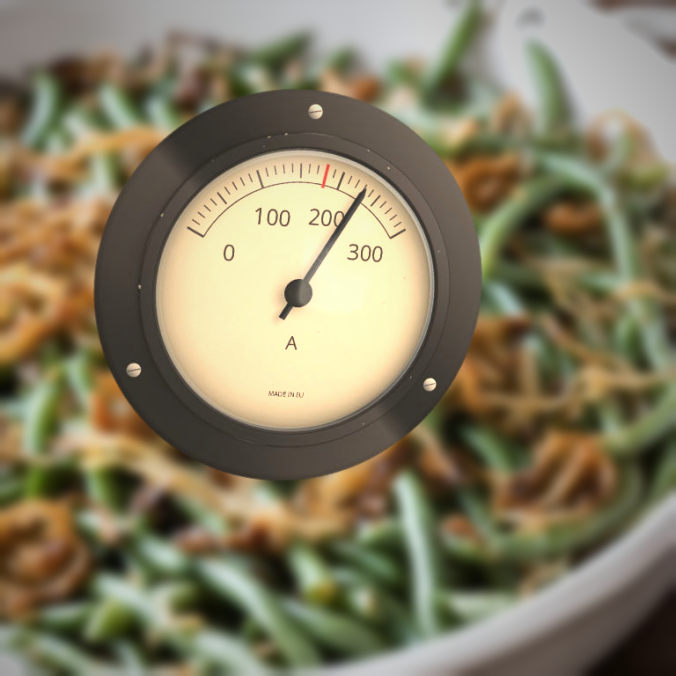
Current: 230 A
